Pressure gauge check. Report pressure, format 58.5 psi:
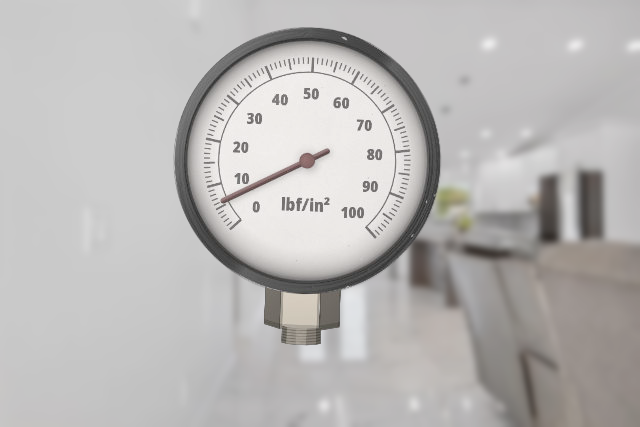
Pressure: 6 psi
